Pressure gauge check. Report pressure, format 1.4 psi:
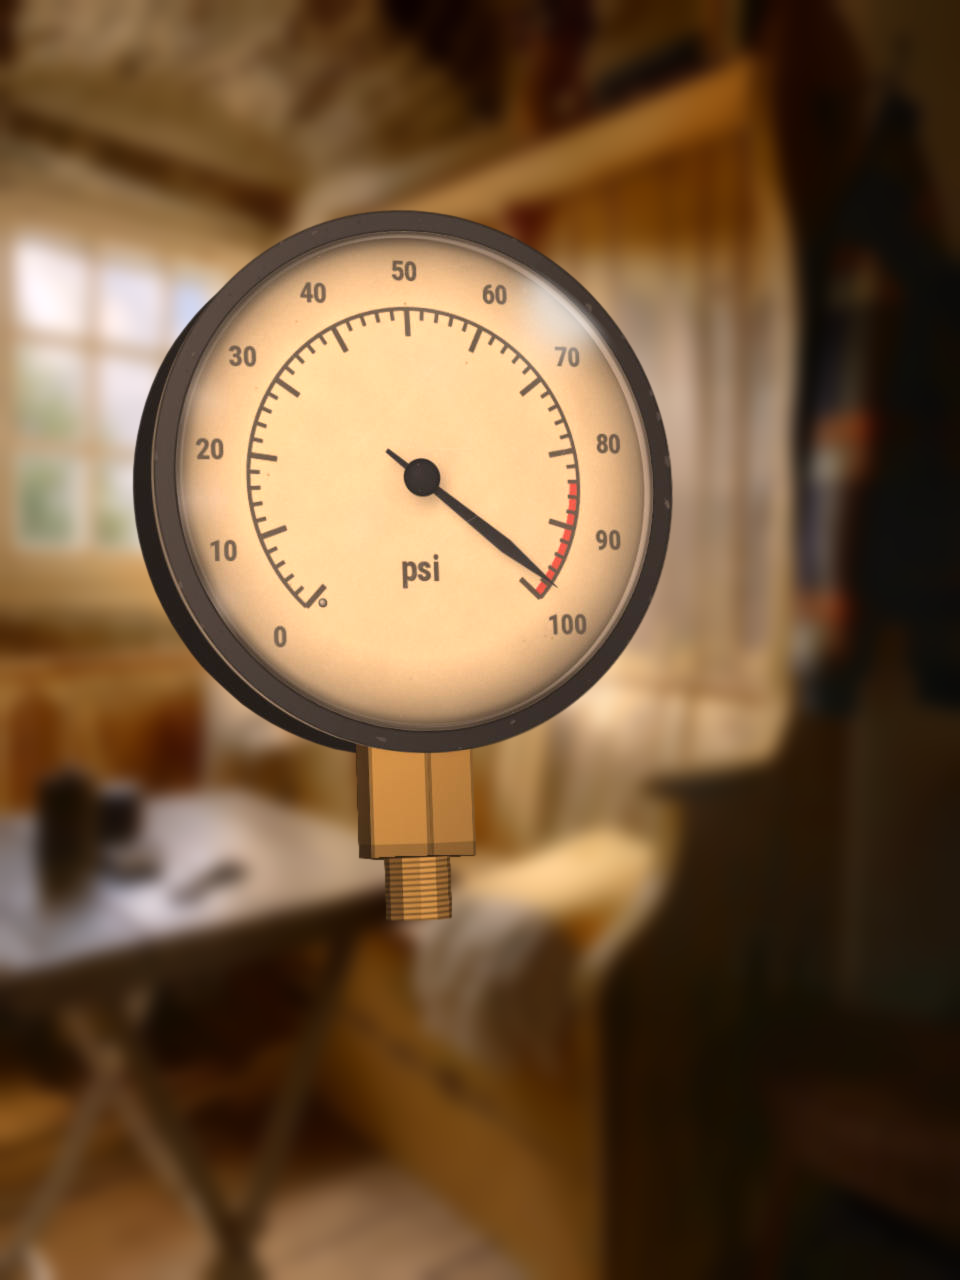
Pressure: 98 psi
